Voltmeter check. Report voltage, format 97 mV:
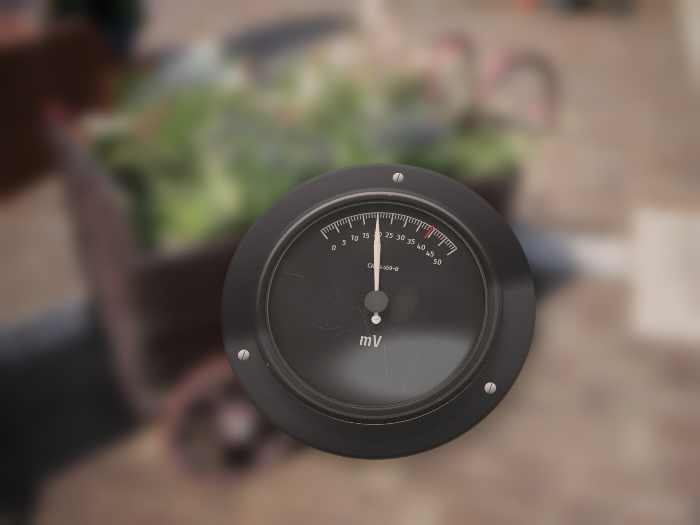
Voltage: 20 mV
